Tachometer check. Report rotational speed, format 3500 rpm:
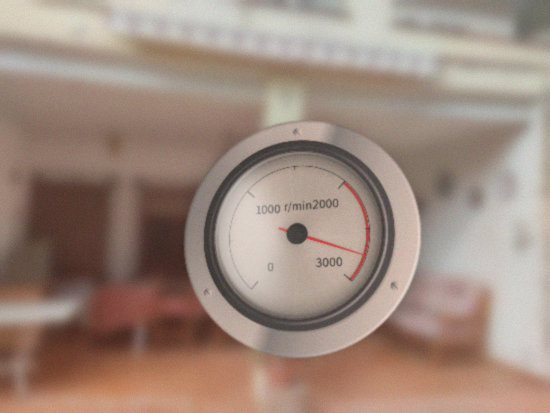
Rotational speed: 2750 rpm
